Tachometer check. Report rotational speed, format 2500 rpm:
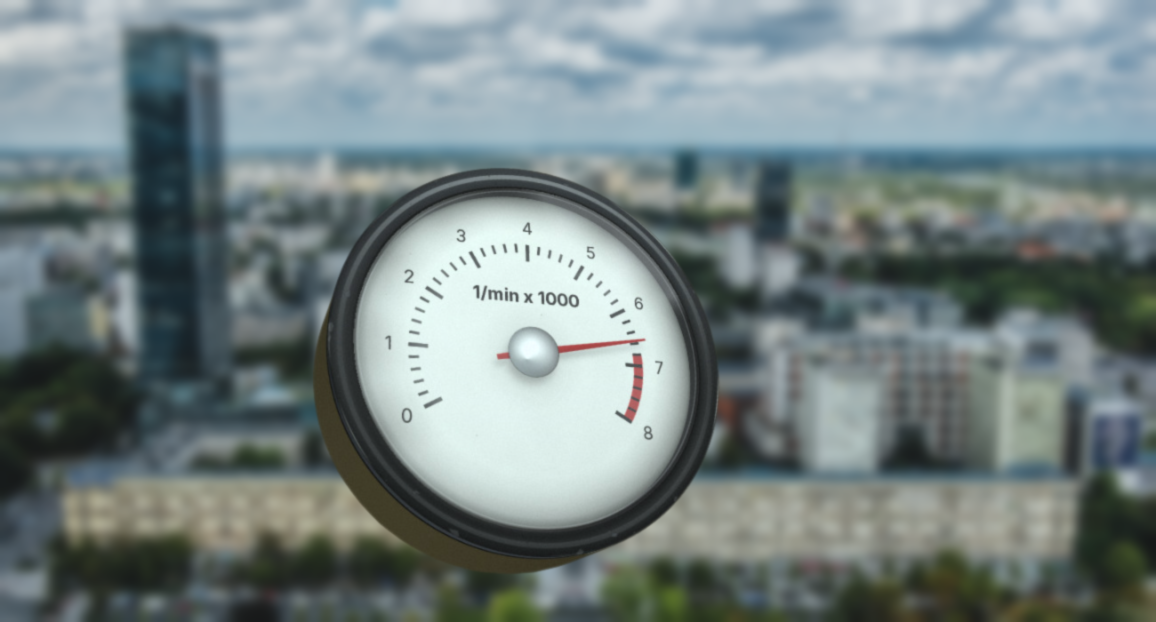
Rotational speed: 6600 rpm
